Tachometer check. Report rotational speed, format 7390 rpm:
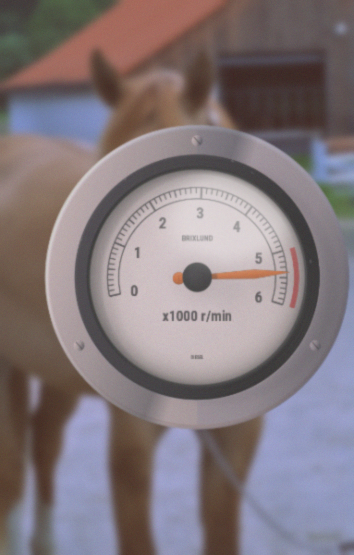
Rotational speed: 5400 rpm
